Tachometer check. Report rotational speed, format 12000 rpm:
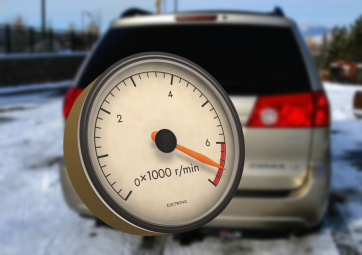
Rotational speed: 6600 rpm
